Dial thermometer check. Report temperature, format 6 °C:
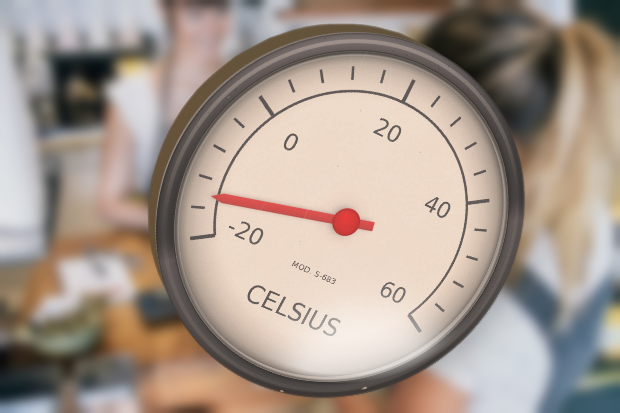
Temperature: -14 °C
